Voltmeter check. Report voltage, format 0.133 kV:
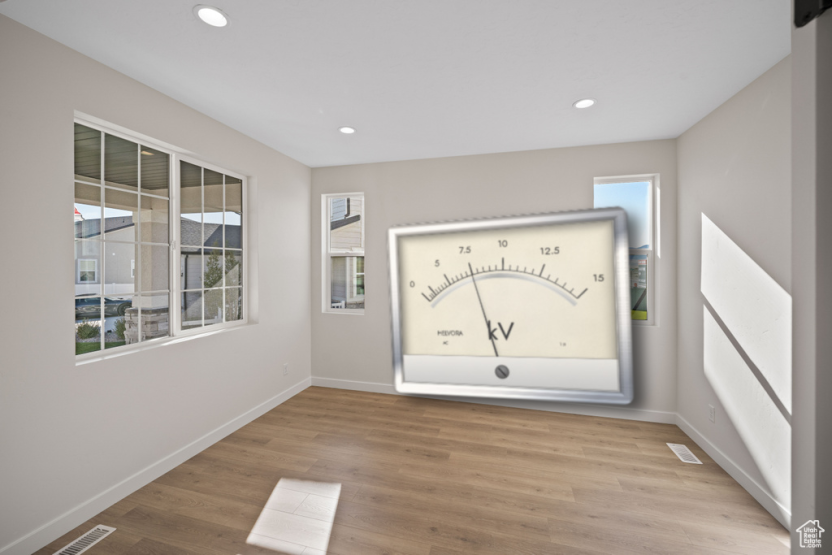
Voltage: 7.5 kV
